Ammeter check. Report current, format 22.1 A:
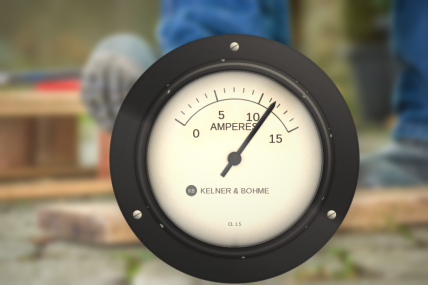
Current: 11.5 A
